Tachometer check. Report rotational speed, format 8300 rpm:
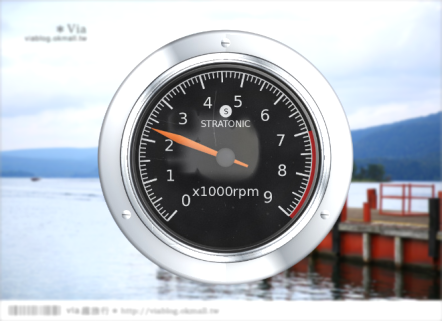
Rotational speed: 2300 rpm
